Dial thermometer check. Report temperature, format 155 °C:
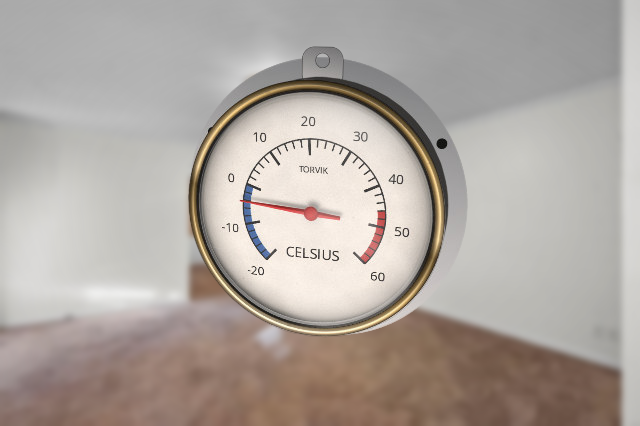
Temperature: -4 °C
